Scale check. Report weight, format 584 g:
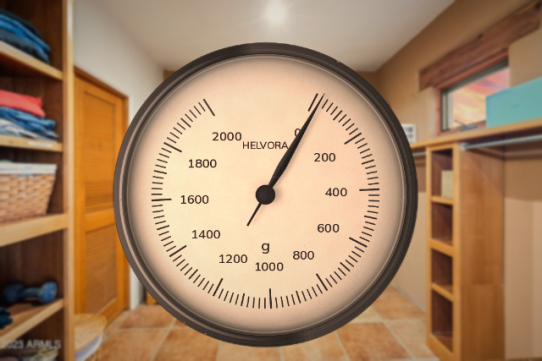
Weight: 20 g
